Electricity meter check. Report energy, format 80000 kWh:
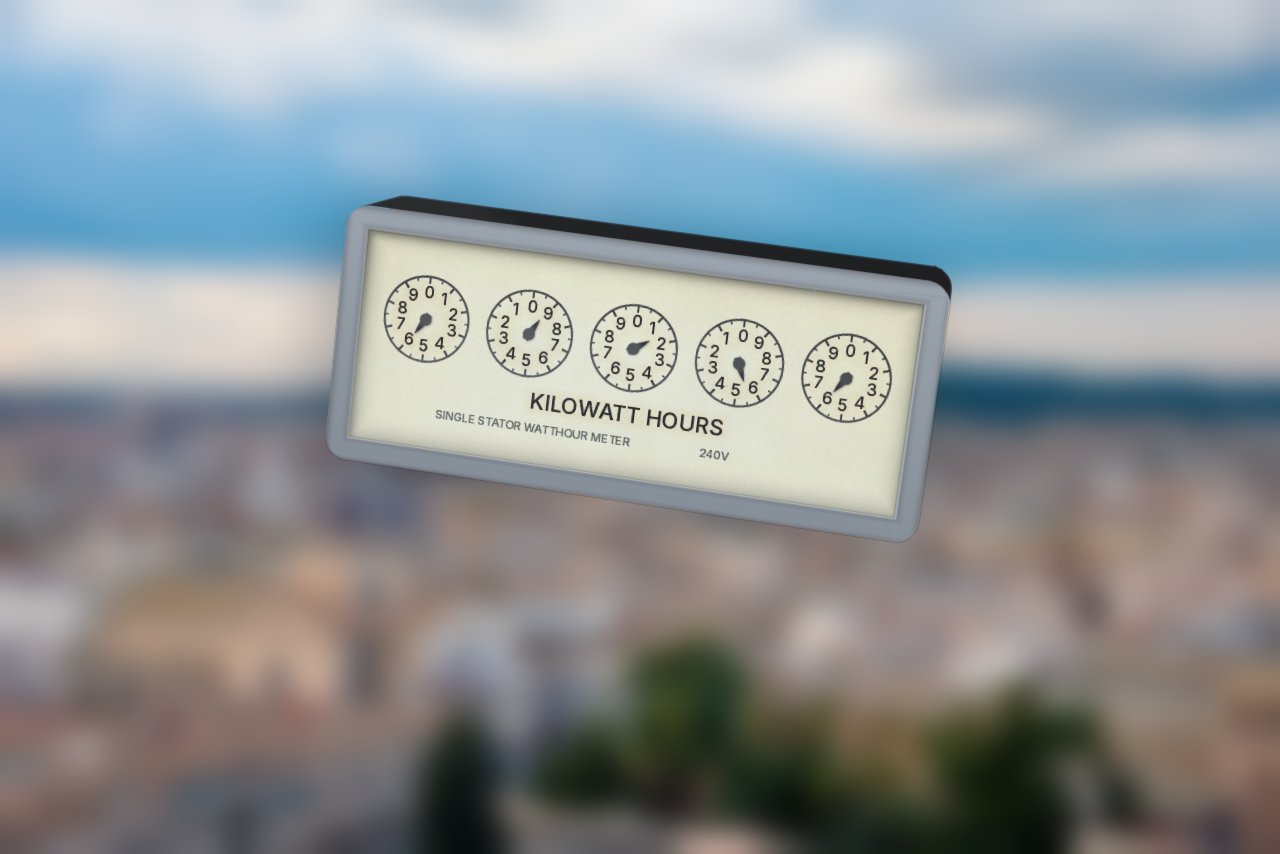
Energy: 59156 kWh
